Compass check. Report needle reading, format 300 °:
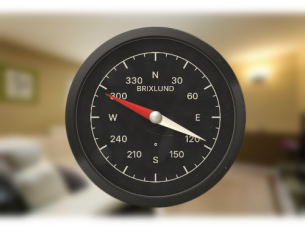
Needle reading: 295 °
